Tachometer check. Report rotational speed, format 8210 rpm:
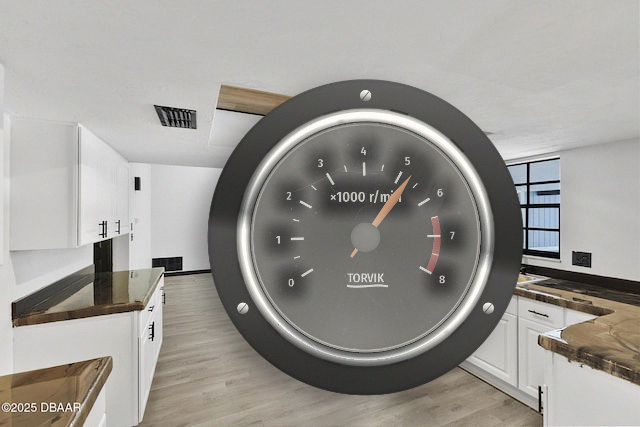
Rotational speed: 5250 rpm
